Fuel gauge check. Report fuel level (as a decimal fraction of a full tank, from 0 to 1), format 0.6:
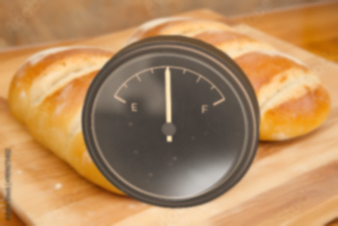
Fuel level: 0.5
